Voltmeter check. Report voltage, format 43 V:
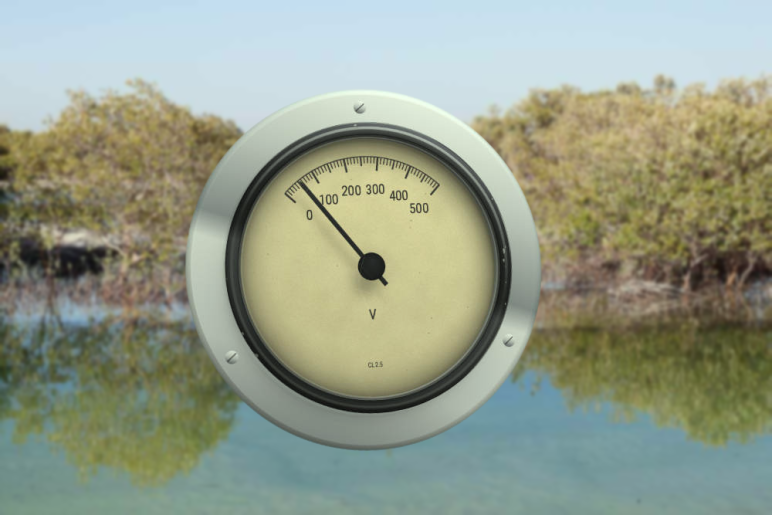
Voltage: 50 V
